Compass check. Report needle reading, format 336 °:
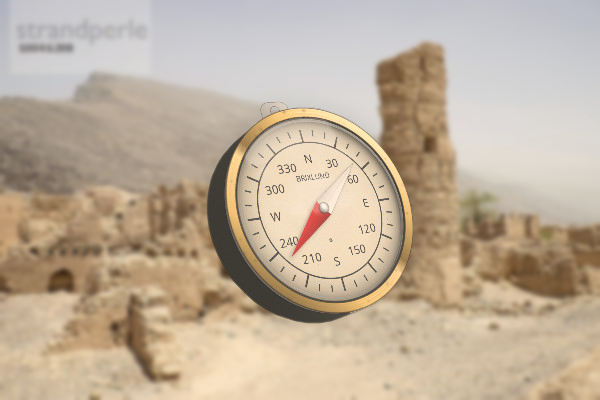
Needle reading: 230 °
